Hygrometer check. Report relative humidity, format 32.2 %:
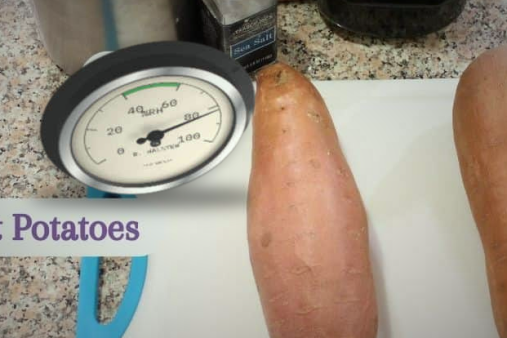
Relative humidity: 80 %
